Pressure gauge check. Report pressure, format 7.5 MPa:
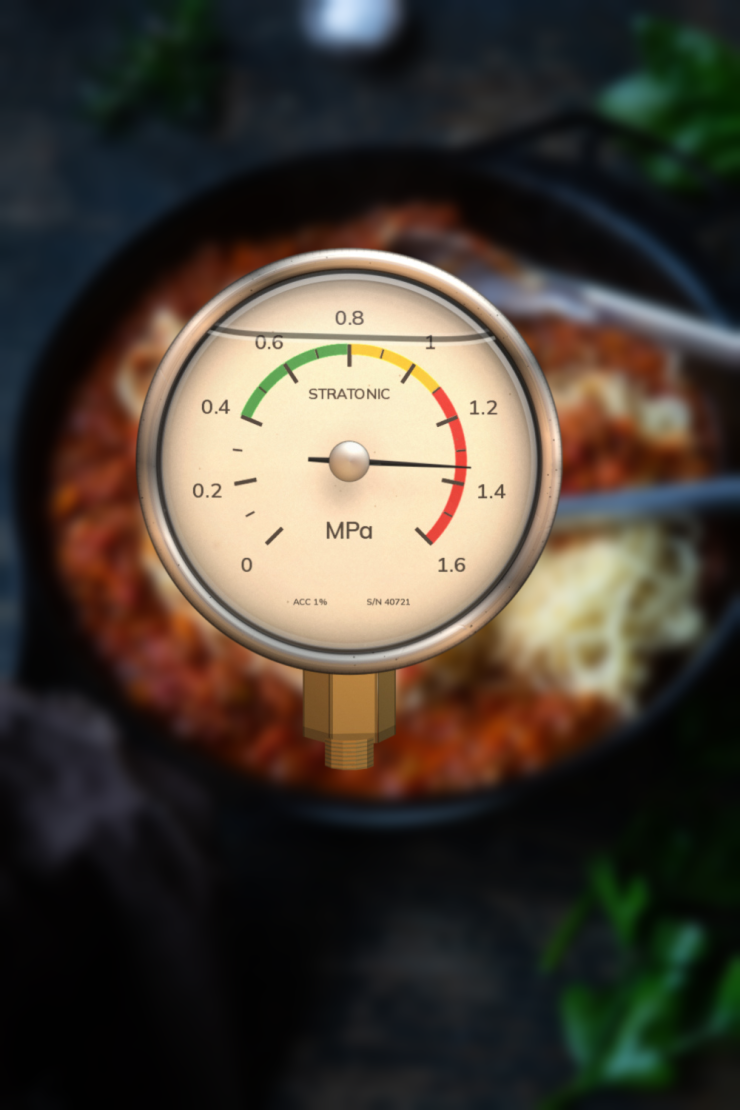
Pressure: 1.35 MPa
